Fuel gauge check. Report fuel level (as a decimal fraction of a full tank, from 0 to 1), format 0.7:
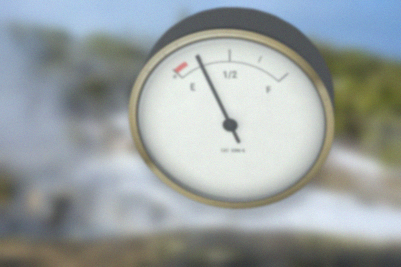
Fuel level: 0.25
